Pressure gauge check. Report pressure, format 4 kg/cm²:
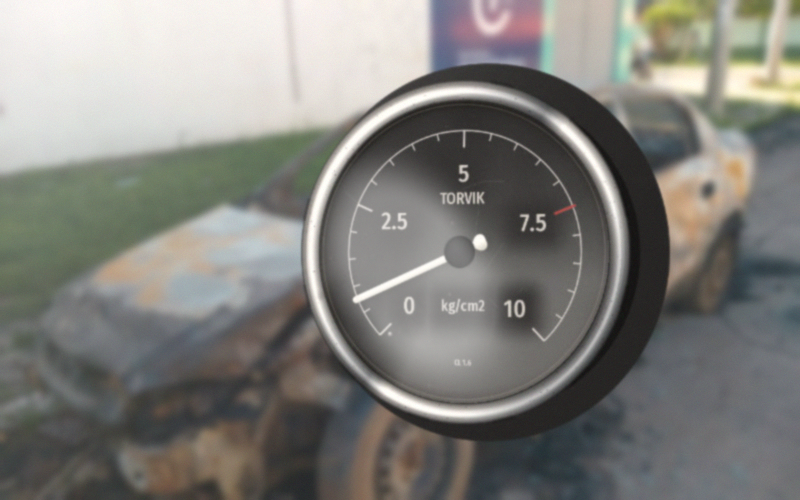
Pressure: 0.75 kg/cm²
